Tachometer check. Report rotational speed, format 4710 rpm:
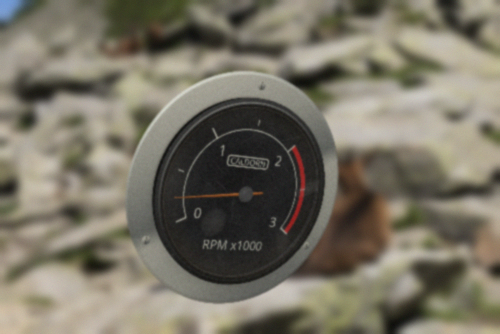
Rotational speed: 250 rpm
